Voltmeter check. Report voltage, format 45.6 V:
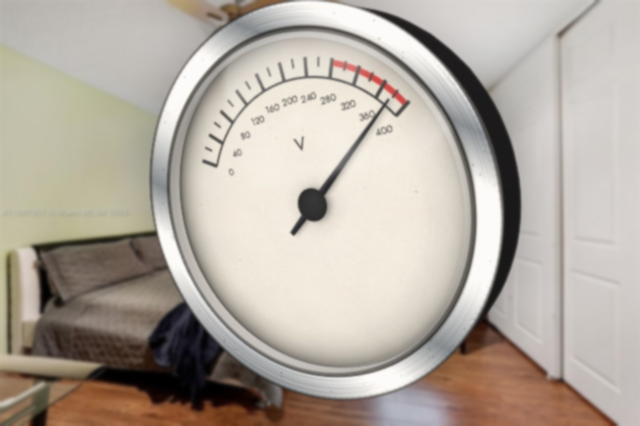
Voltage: 380 V
